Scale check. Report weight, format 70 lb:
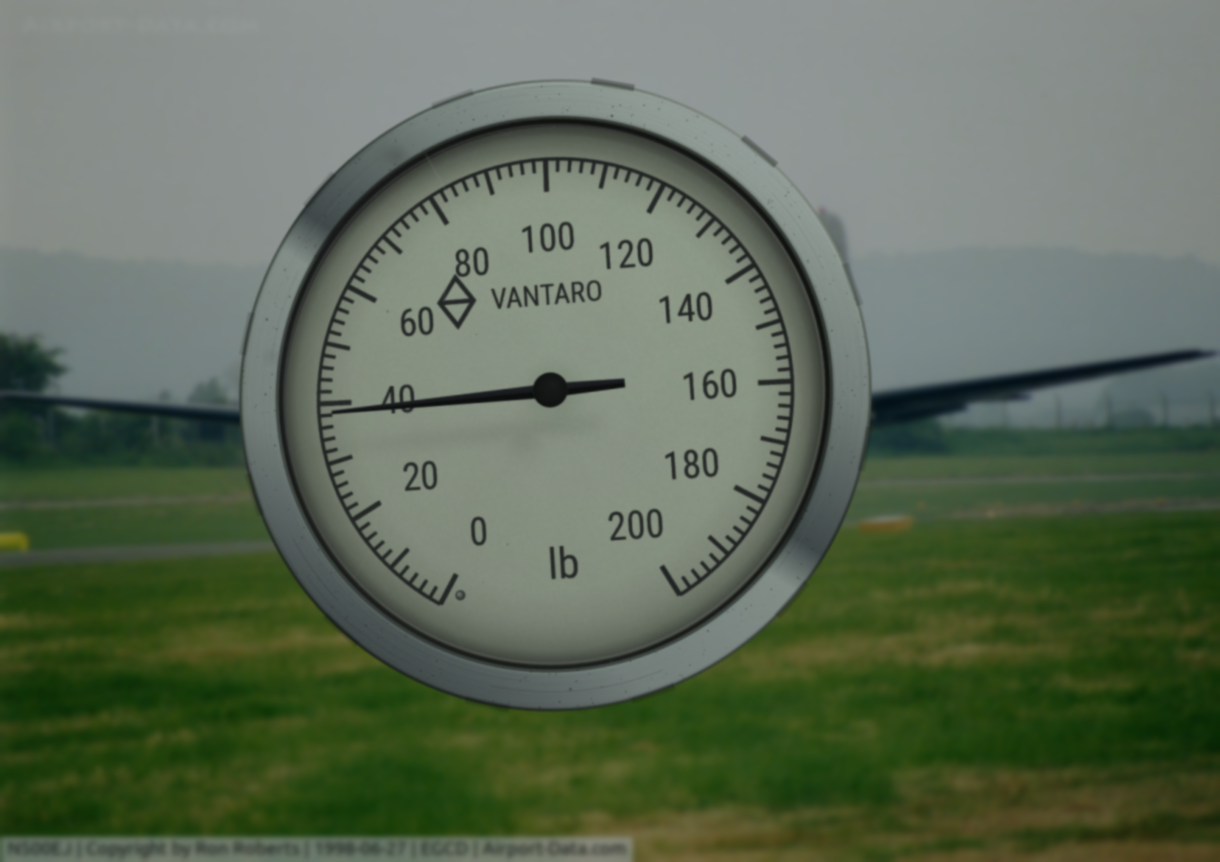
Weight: 38 lb
